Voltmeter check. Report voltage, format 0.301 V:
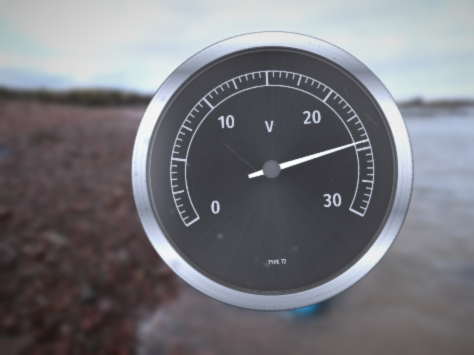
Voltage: 24.5 V
